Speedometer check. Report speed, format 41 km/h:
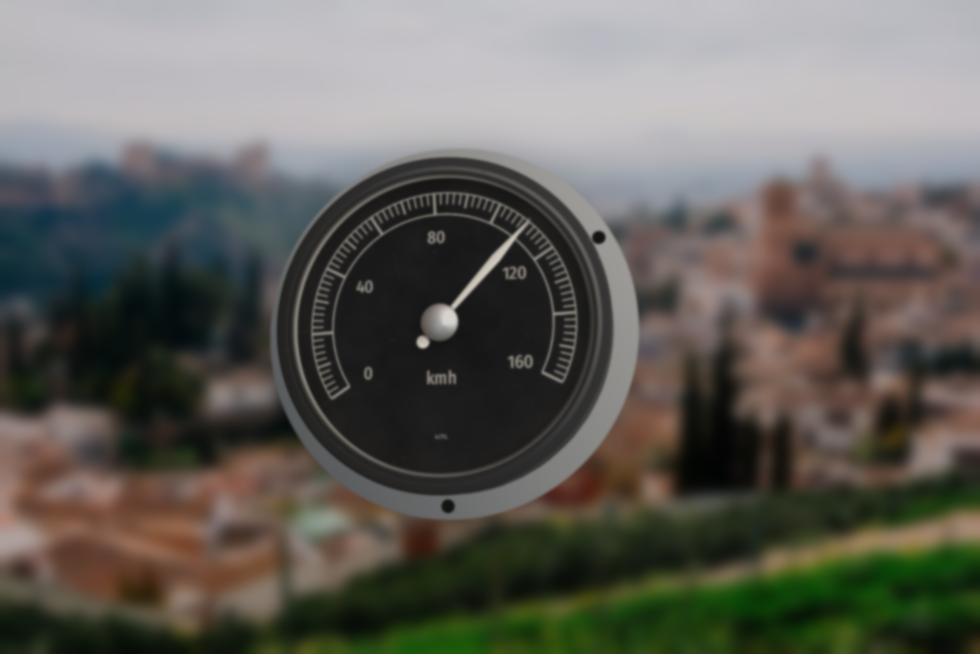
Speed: 110 km/h
